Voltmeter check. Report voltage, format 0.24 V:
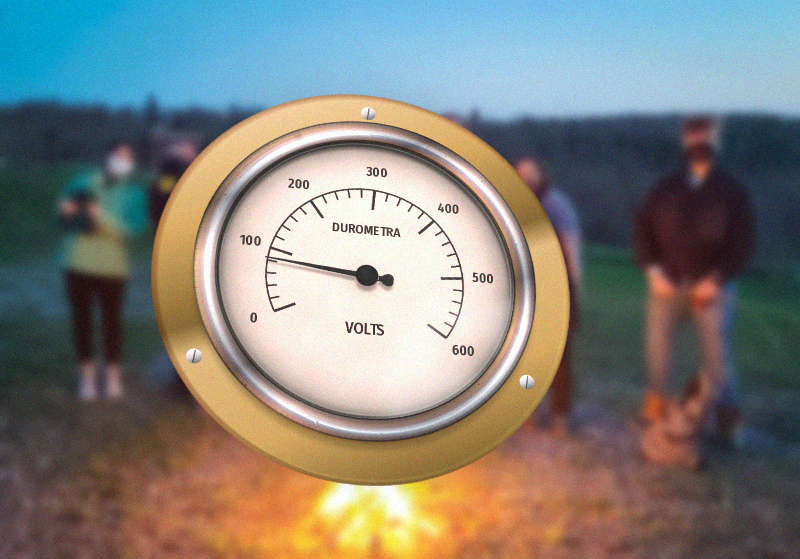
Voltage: 80 V
